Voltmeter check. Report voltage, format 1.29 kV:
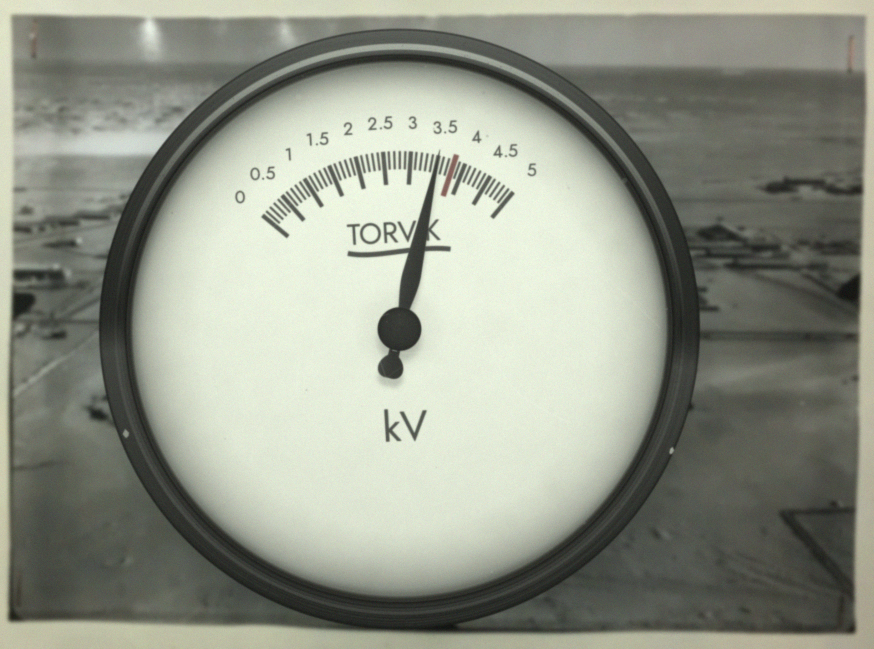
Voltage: 3.5 kV
